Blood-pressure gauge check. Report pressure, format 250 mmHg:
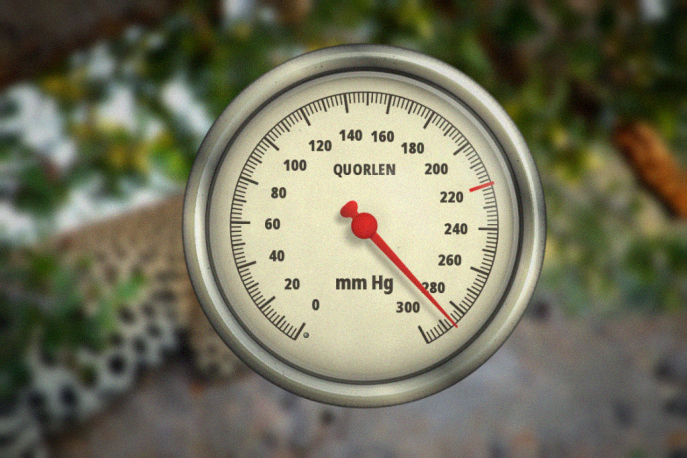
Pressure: 286 mmHg
